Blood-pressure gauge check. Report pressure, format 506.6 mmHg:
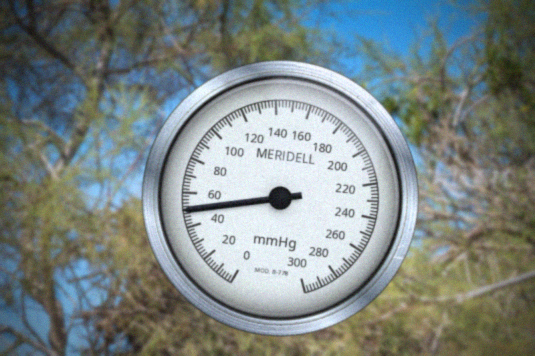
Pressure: 50 mmHg
